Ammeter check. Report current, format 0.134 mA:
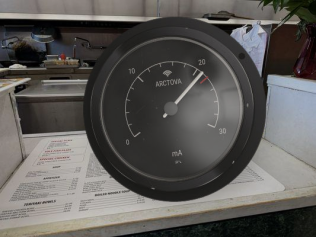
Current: 21 mA
